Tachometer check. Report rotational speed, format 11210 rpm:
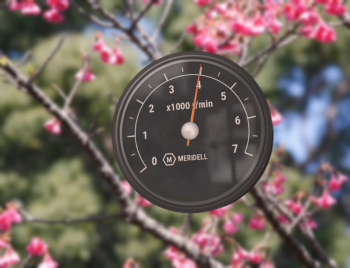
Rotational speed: 4000 rpm
